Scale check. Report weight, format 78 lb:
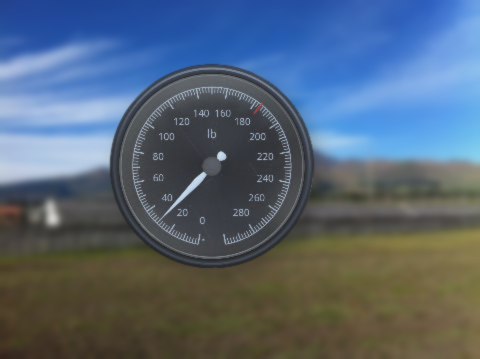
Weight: 30 lb
